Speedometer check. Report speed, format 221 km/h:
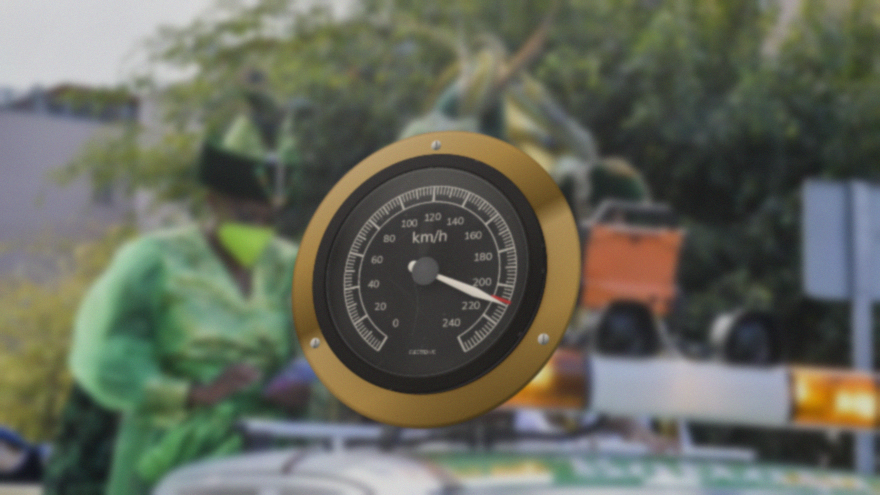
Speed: 210 km/h
